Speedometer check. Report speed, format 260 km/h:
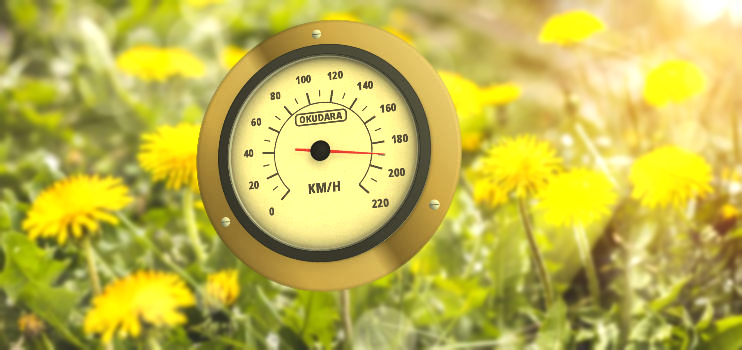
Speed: 190 km/h
